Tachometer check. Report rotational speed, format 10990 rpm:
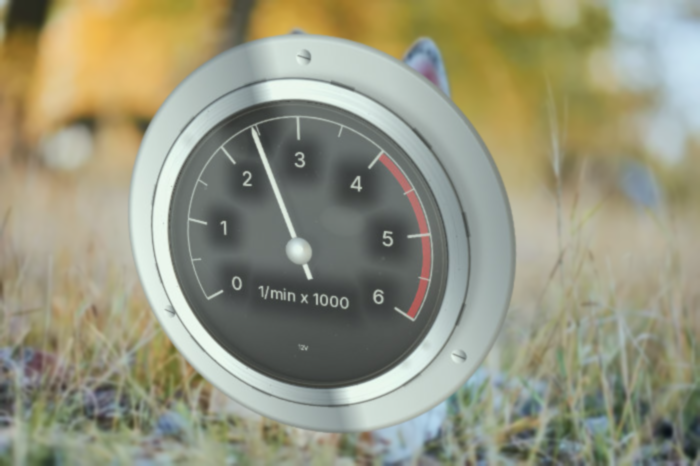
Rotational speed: 2500 rpm
